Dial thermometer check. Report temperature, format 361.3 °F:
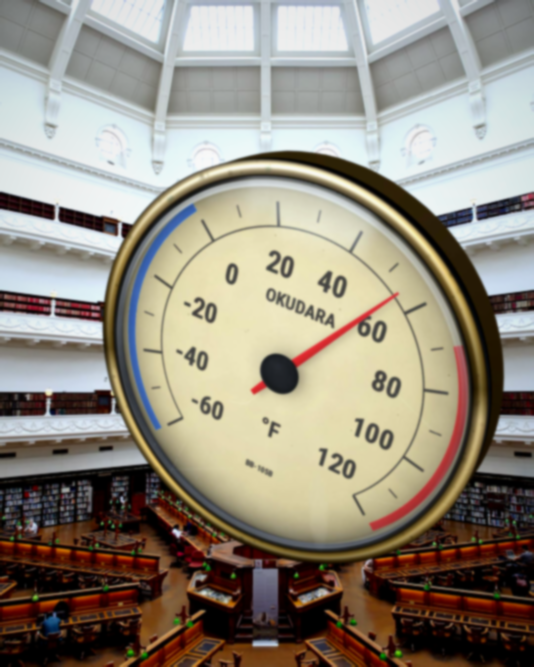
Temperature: 55 °F
